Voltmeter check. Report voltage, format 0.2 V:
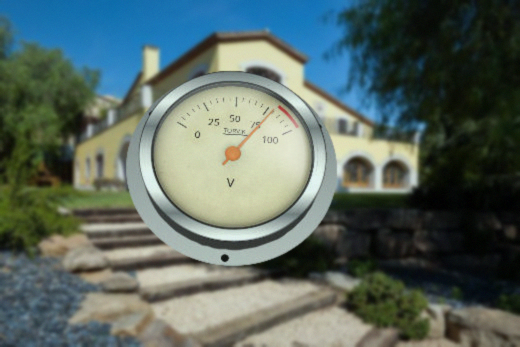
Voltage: 80 V
